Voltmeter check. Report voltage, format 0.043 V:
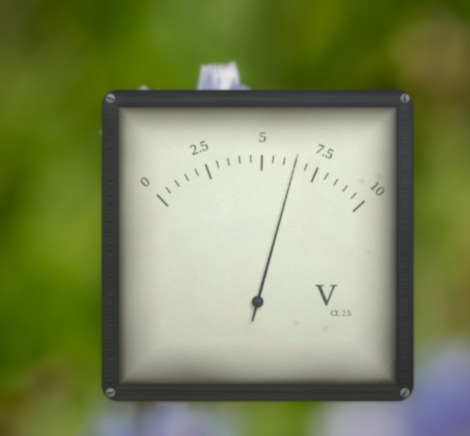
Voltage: 6.5 V
